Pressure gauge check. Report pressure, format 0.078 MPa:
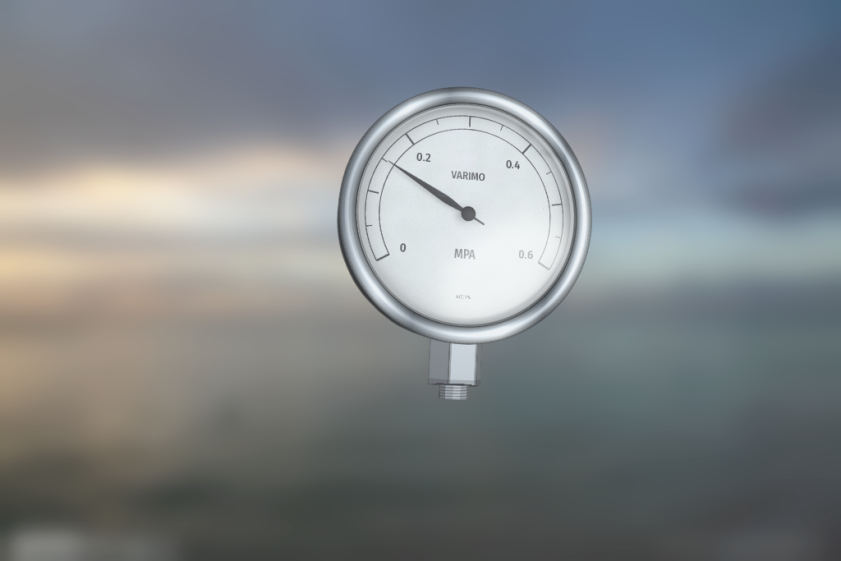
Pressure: 0.15 MPa
